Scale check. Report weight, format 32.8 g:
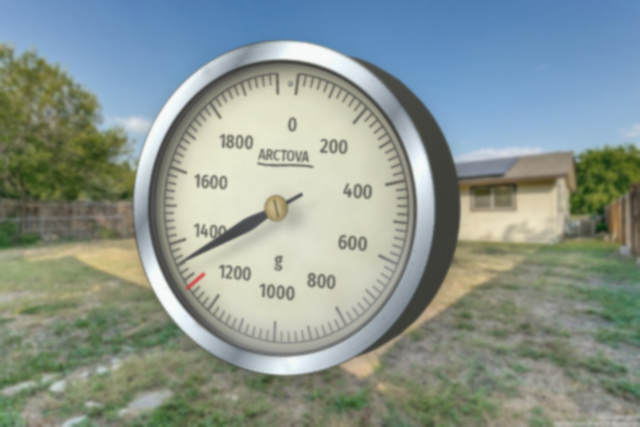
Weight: 1340 g
